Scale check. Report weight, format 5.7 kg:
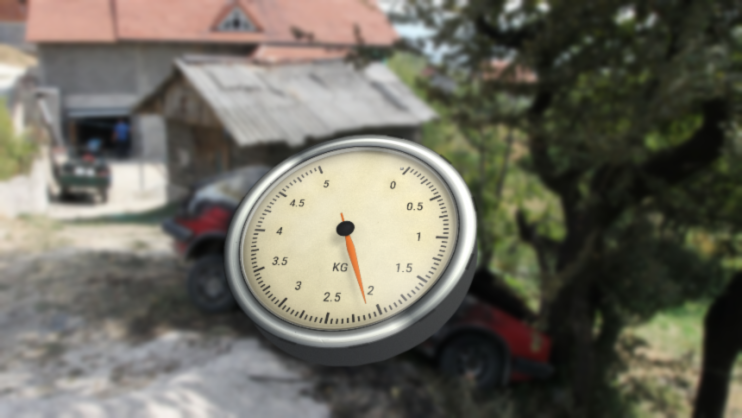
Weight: 2.1 kg
